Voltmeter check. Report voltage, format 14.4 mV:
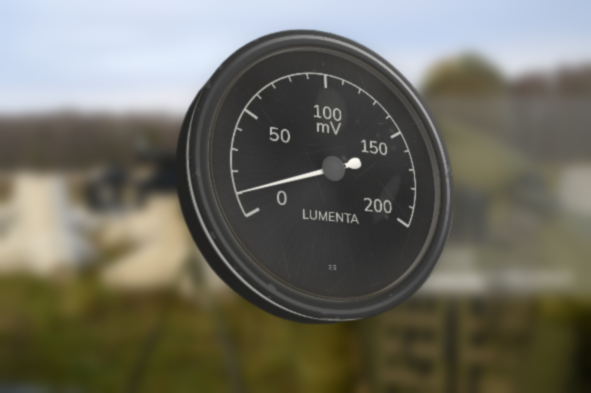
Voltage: 10 mV
